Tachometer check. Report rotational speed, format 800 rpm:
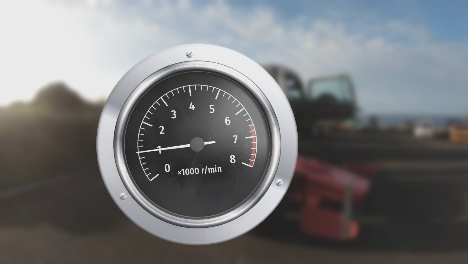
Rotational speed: 1000 rpm
